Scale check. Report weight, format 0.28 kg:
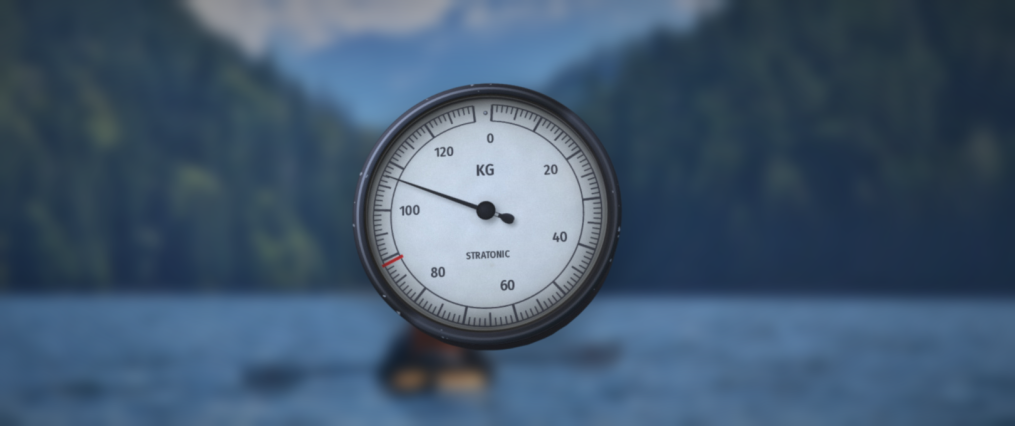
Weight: 107 kg
